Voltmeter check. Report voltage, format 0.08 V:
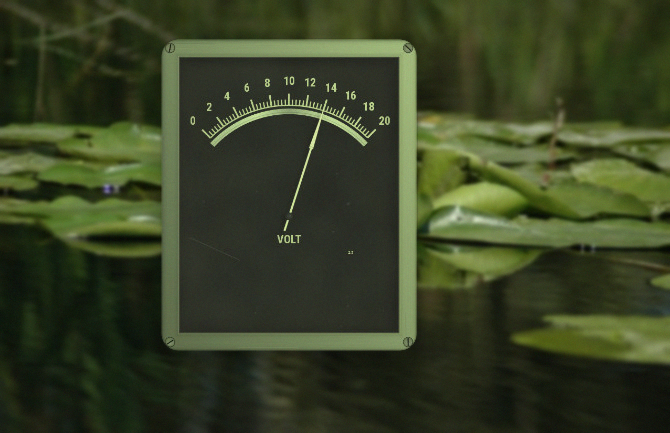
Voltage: 14 V
